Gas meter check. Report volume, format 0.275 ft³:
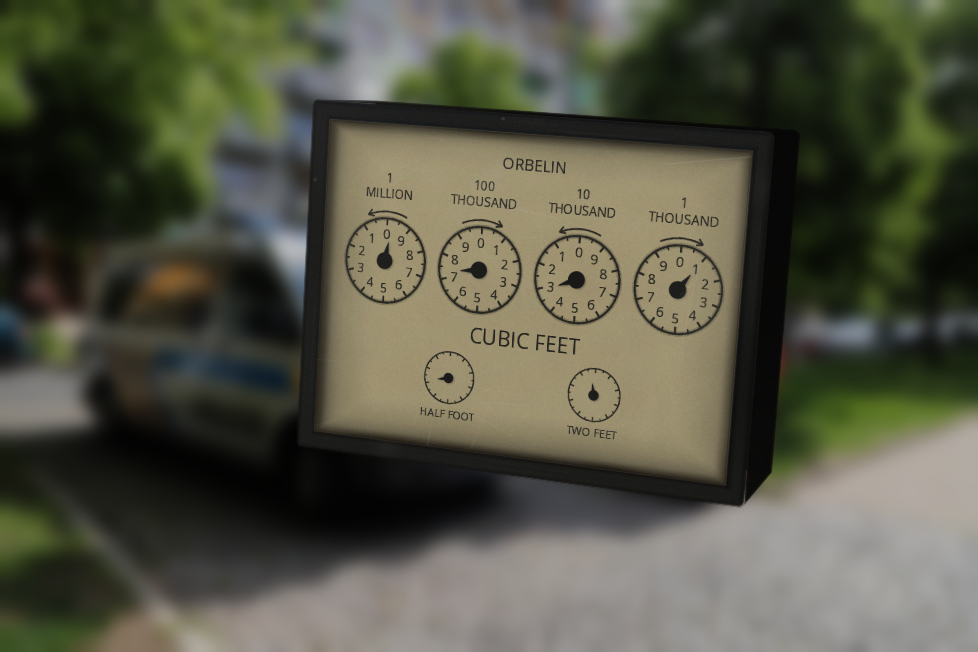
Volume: 973100 ft³
